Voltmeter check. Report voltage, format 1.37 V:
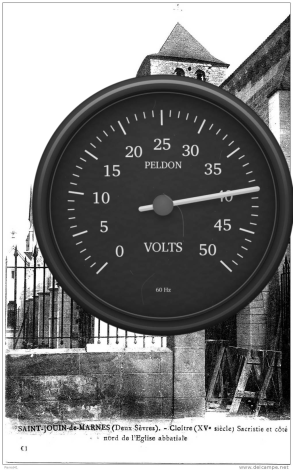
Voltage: 40 V
